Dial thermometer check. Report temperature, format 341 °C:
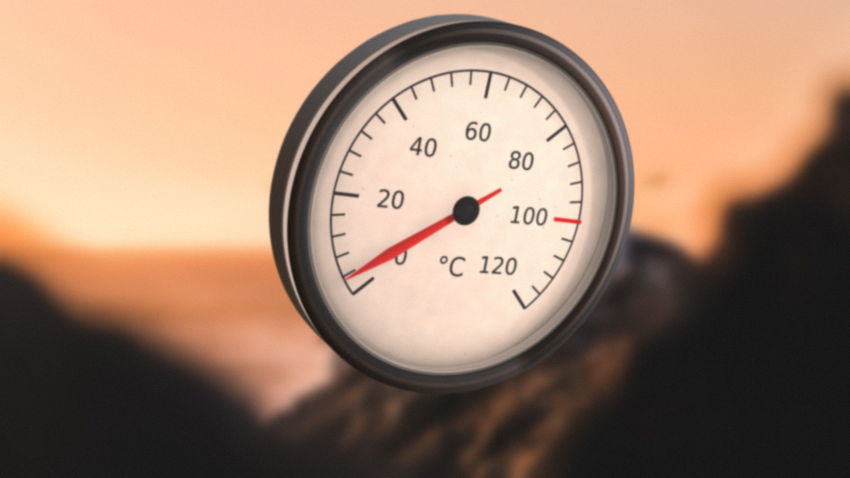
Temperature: 4 °C
